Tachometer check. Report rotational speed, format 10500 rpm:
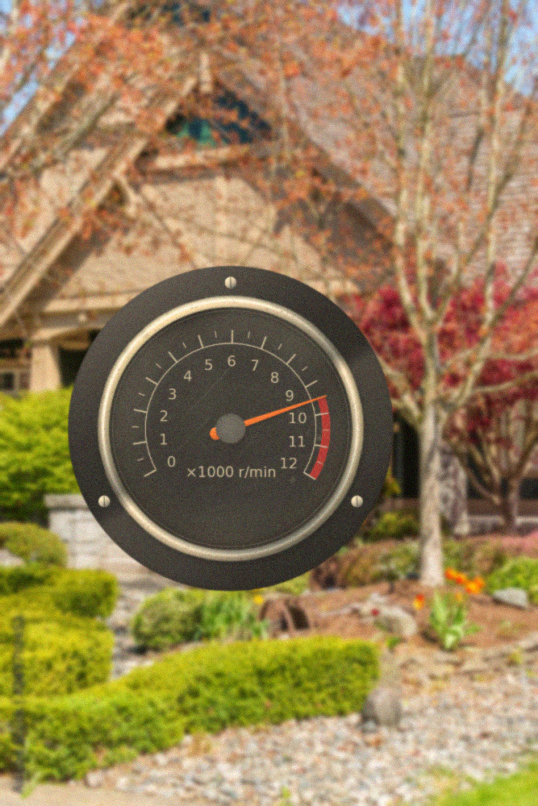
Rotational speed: 9500 rpm
